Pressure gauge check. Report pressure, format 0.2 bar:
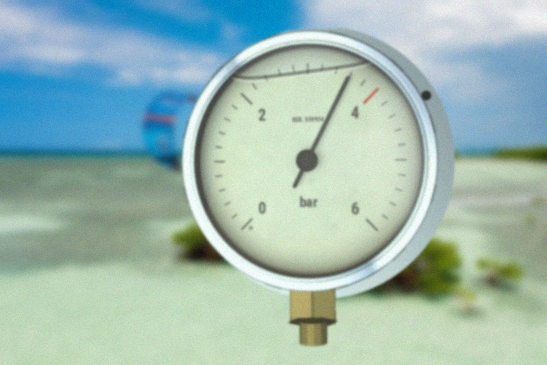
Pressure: 3.6 bar
